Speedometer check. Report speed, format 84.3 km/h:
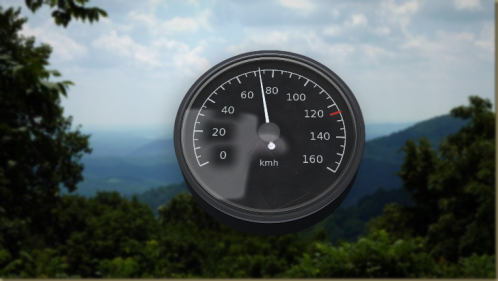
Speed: 72.5 km/h
